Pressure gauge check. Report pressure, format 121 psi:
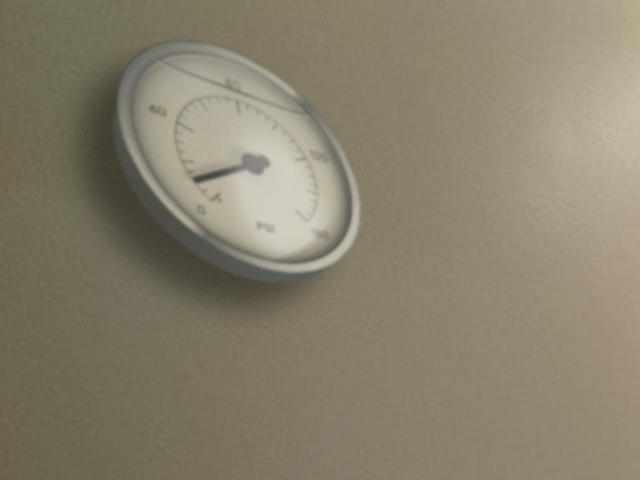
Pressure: 10 psi
